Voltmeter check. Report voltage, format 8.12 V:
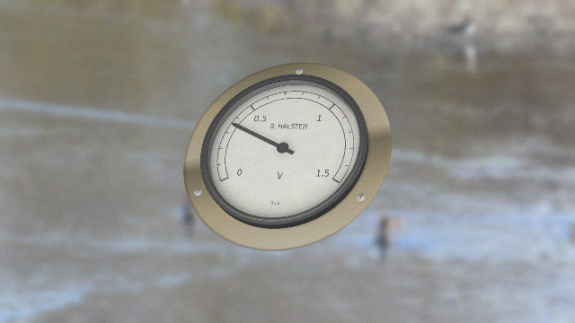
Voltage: 0.35 V
